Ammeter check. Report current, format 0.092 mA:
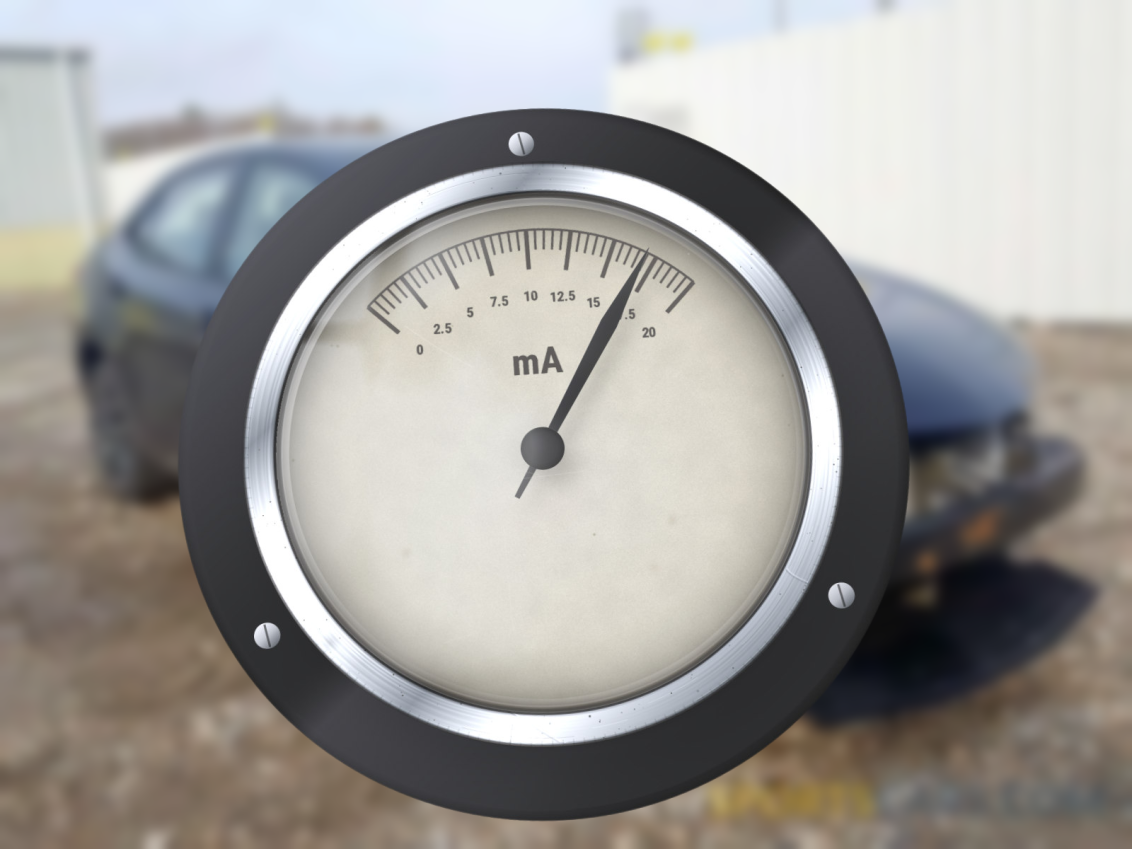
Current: 17 mA
